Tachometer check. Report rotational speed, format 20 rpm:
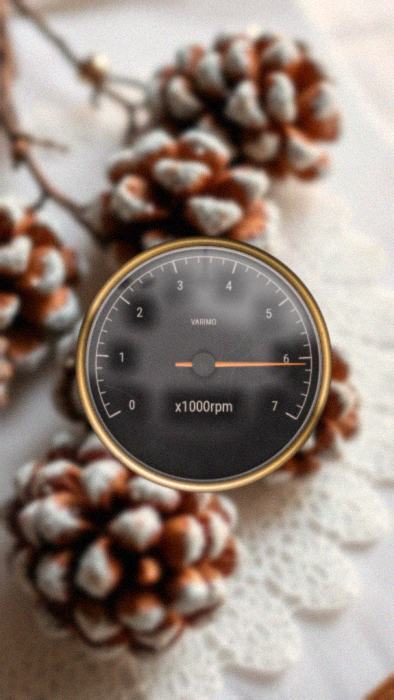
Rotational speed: 6100 rpm
